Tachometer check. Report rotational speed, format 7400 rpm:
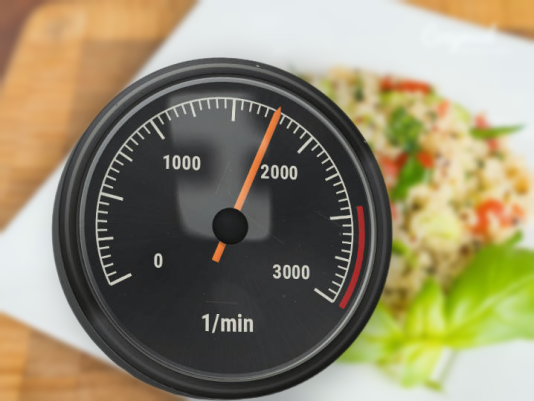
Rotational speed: 1750 rpm
